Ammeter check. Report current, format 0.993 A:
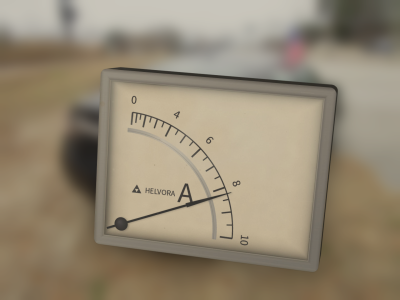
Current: 8.25 A
